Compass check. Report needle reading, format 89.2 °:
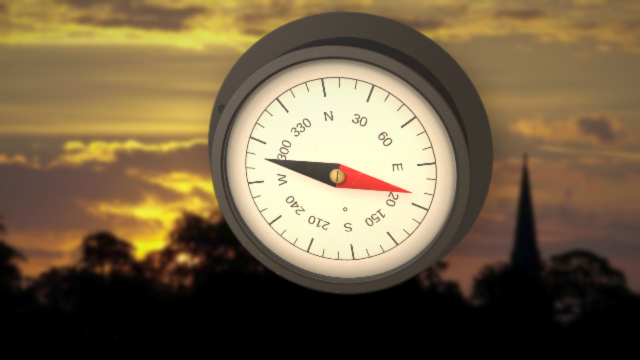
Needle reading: 110 °
